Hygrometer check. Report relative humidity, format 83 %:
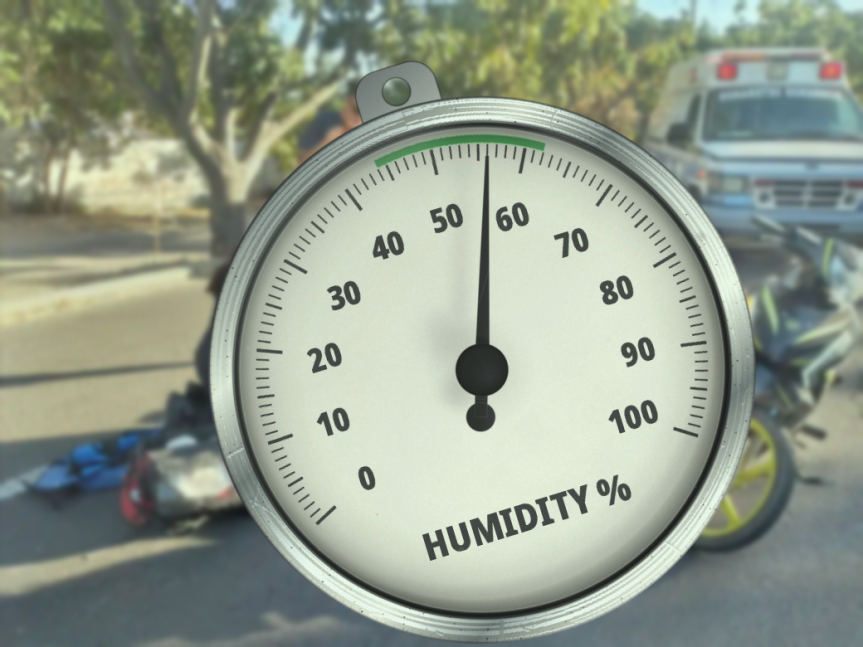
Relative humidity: 56 %
